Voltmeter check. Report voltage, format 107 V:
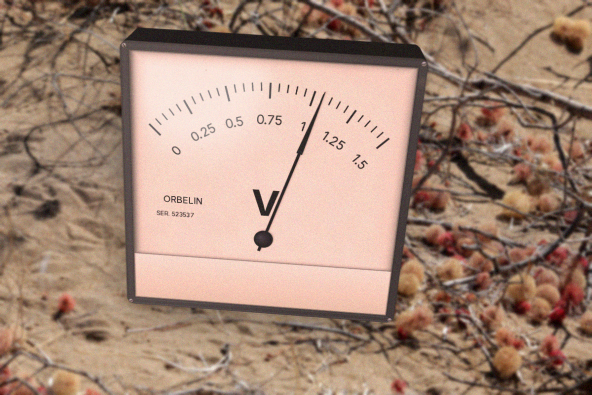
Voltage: 1.05 V
